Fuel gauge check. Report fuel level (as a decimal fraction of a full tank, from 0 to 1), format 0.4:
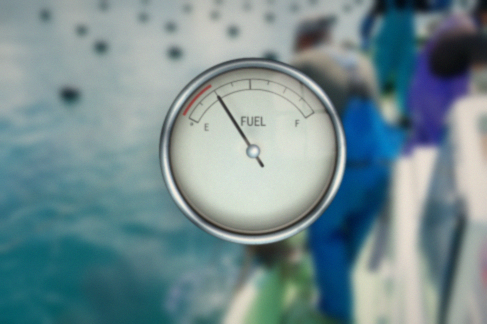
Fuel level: 0.25
